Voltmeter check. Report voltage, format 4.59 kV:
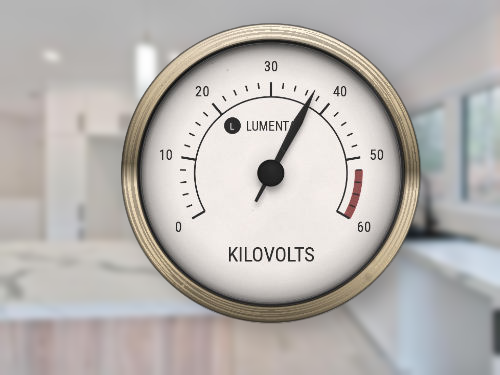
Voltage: 37 kV
